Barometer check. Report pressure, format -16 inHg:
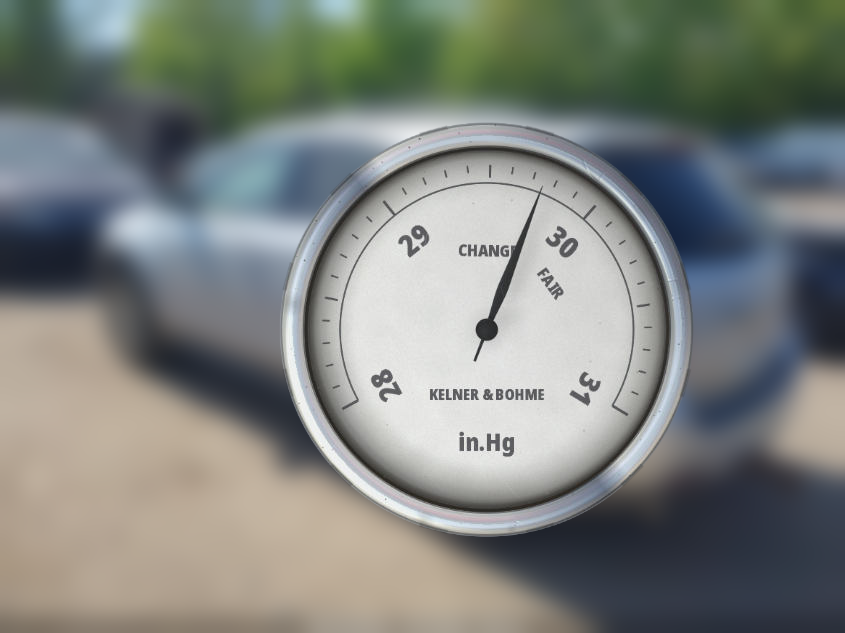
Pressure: 29.75 inHg
